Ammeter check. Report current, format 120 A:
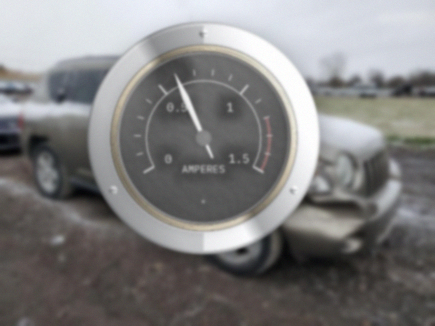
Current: 0.6 A
